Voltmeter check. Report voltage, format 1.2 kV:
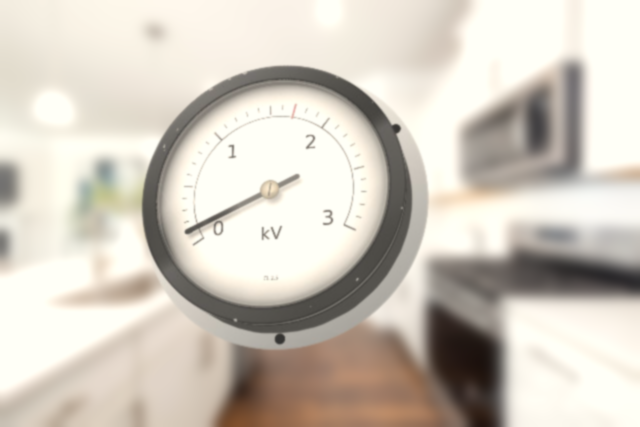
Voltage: 0.1 kV
